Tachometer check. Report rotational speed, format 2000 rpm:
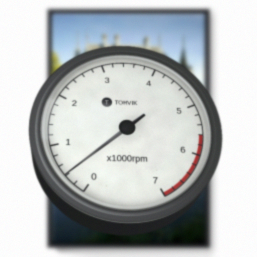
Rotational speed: 400 rpm
